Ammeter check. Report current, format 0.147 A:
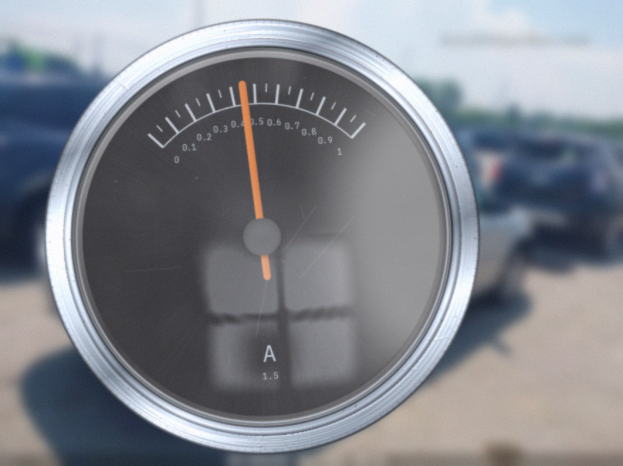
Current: 0.45 A
